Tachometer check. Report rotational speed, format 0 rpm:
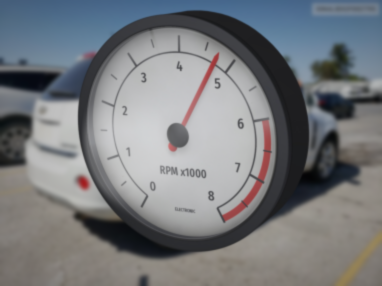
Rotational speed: 4750 rpm
